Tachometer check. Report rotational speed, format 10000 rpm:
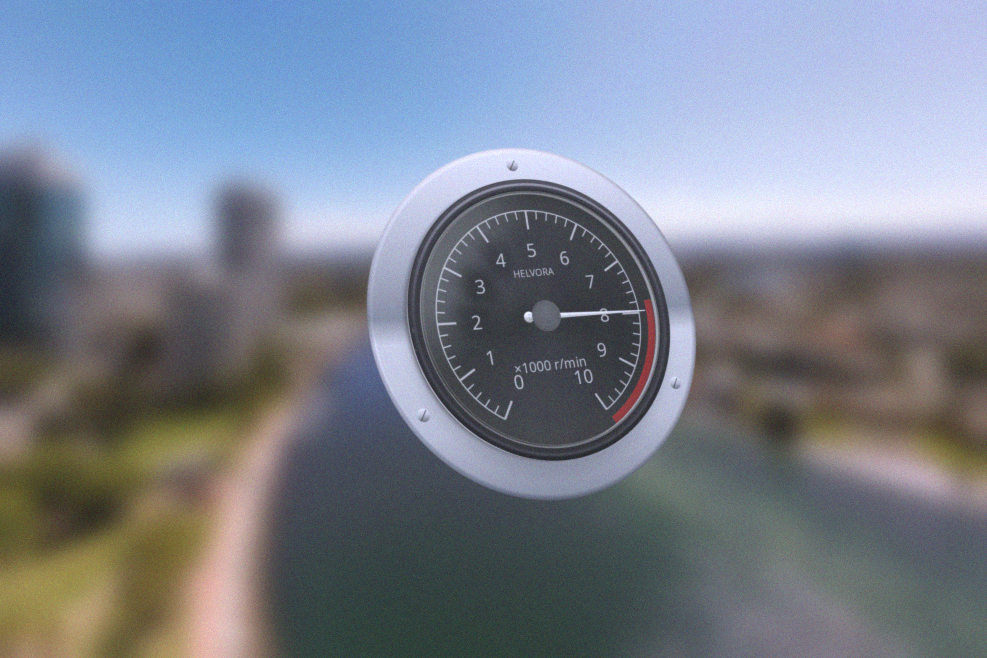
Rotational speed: 8000 rpm
